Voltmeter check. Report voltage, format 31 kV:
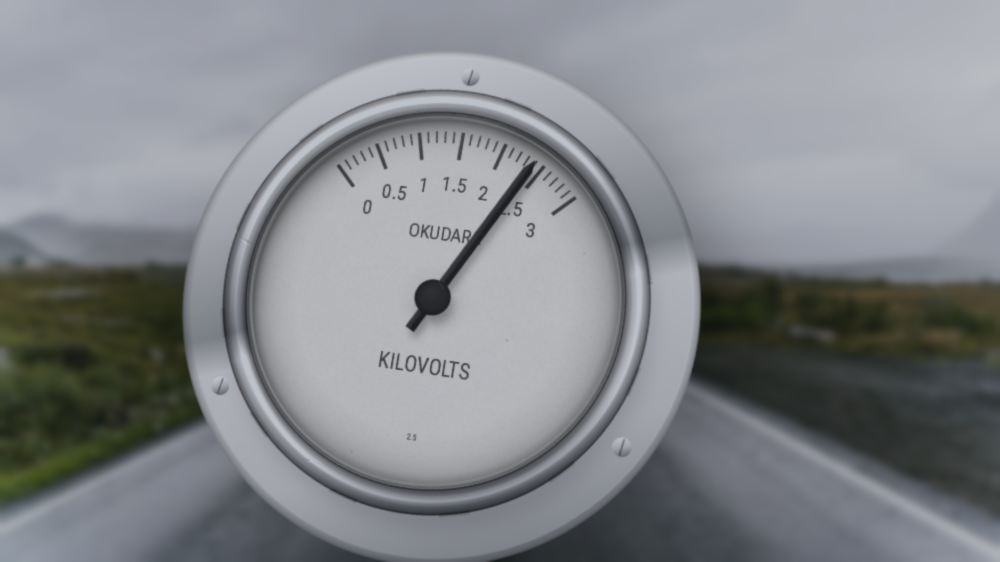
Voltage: 2.4 kV
